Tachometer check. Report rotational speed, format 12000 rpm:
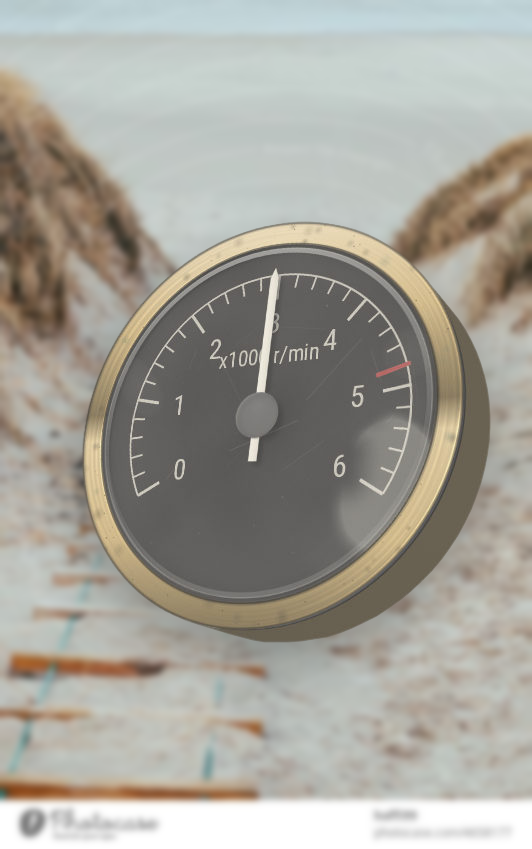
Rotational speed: 3000 rpm
